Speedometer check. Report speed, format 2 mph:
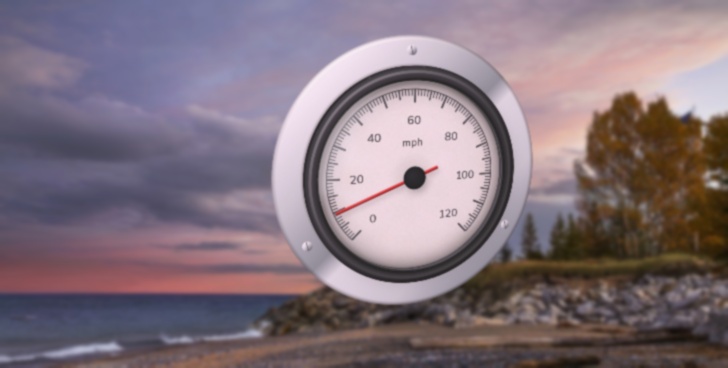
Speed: 10 mph
